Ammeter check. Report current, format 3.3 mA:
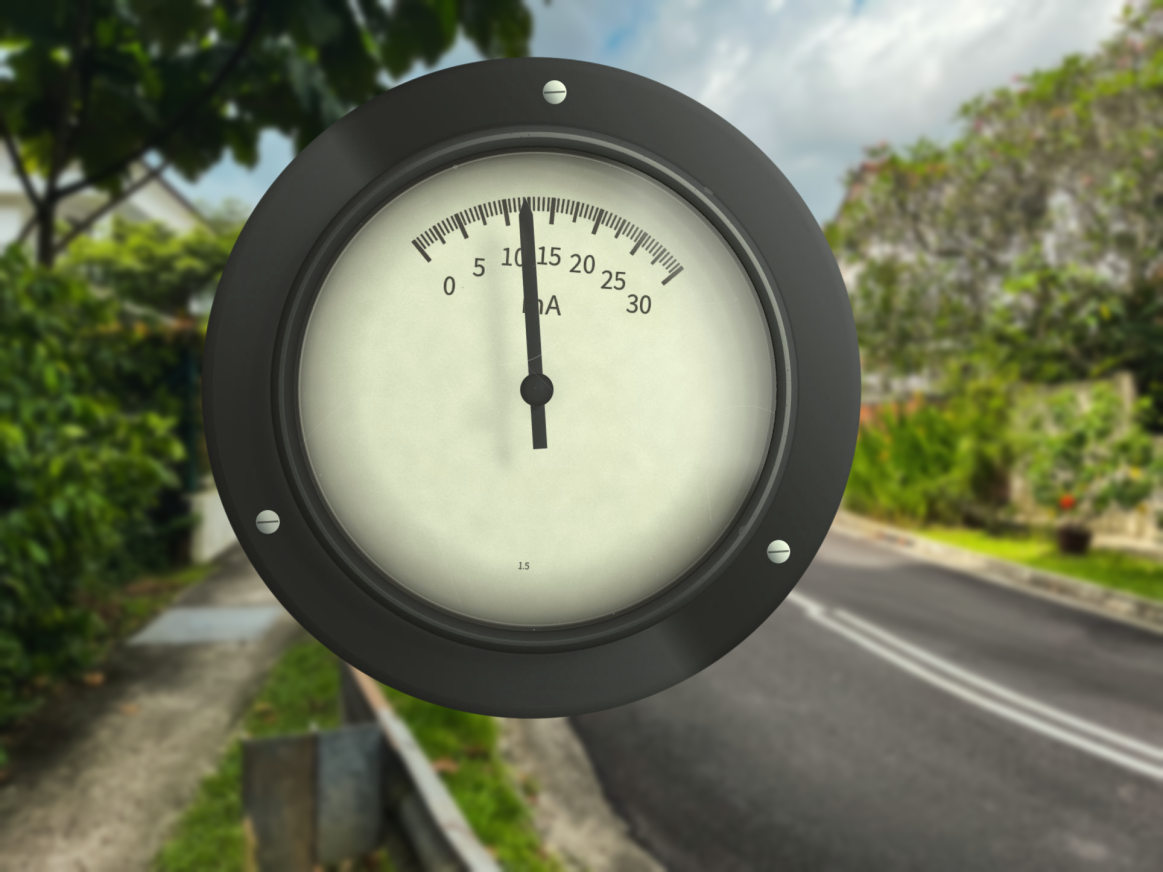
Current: 12 mA
